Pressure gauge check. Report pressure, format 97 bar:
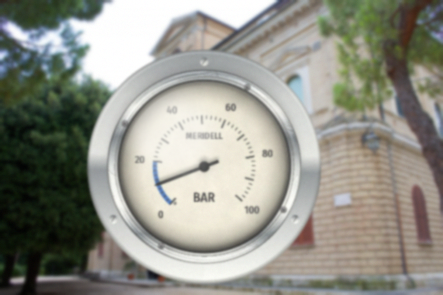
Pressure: 10 bar
